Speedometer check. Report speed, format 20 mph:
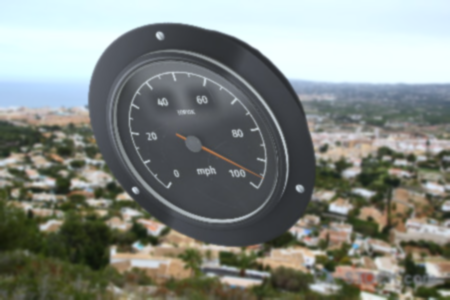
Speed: 95 mph
